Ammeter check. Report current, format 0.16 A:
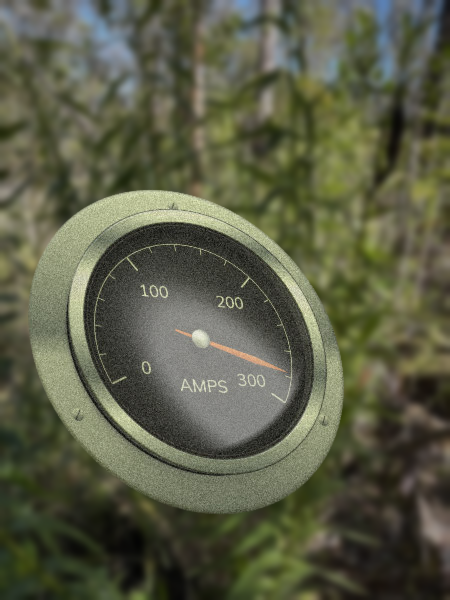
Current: 280 A
